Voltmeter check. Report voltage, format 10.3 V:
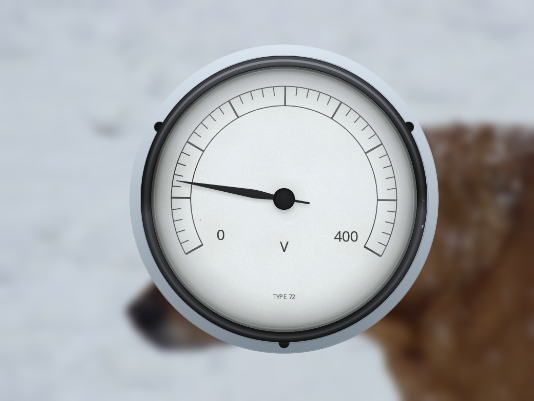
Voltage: 65 V
